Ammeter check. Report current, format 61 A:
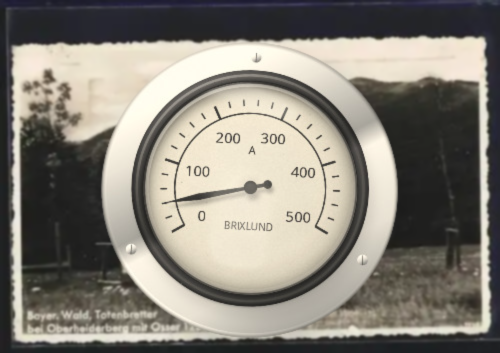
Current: 40 A
